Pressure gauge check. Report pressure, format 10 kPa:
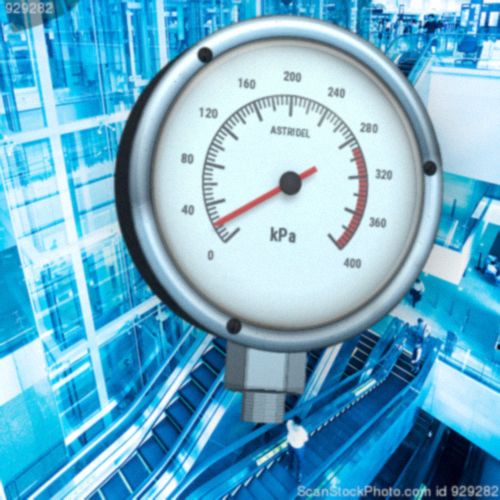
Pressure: 20 kPa
